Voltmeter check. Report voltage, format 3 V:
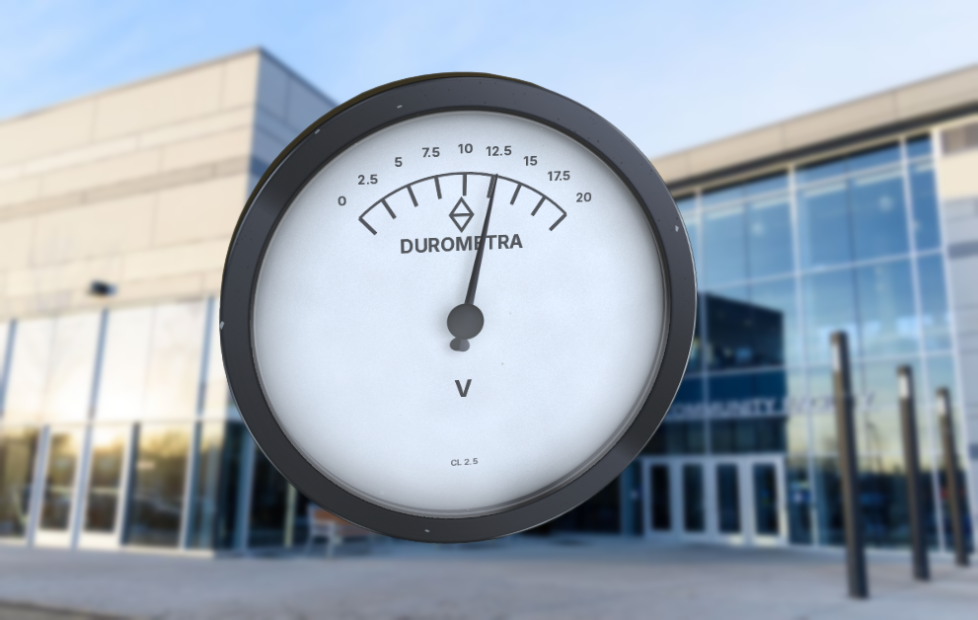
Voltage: 12.5 V
